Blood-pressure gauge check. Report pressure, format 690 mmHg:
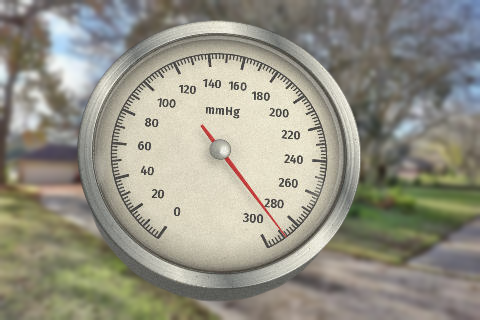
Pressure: 290 mmHg
